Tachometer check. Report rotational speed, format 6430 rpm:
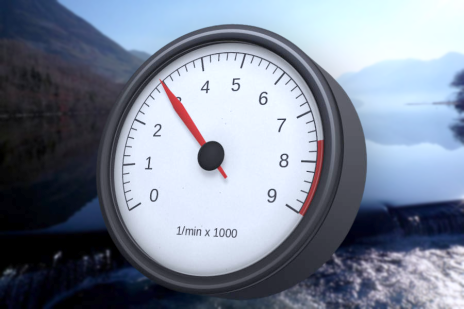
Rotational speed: 3000 rpm
